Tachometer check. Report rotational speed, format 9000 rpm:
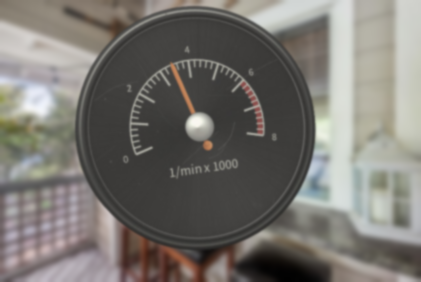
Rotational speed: 3400 rpm
